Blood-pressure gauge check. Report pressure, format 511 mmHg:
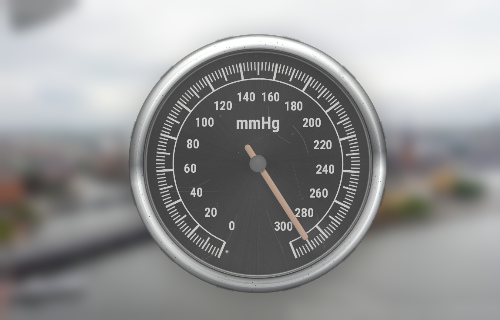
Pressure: 290 mmHg
